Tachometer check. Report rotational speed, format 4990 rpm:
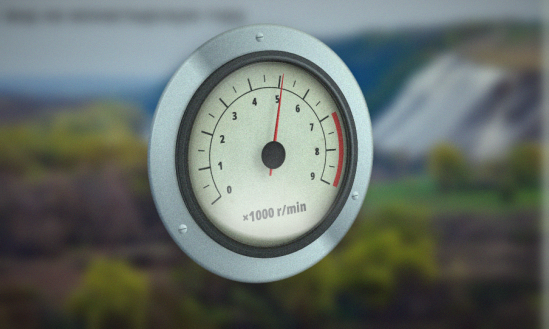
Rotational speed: 5000 rpm
